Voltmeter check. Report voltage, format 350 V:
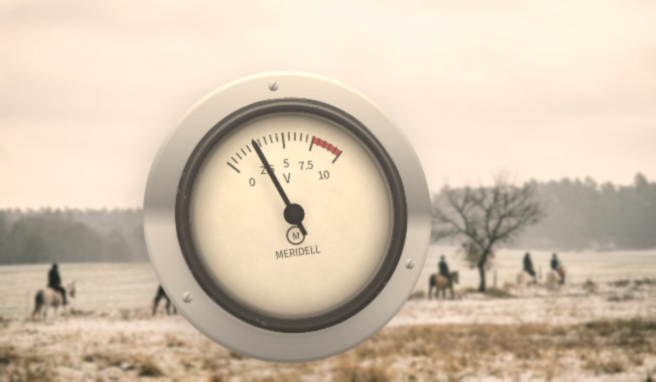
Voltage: 2.5 V
